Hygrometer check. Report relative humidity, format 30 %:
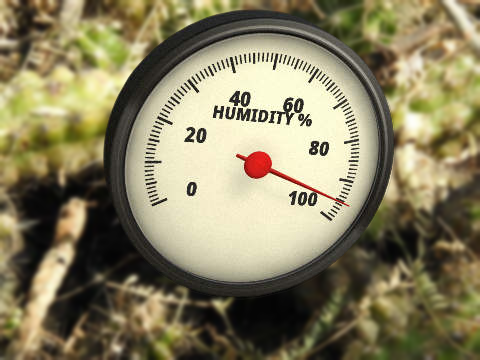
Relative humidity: 95 %
